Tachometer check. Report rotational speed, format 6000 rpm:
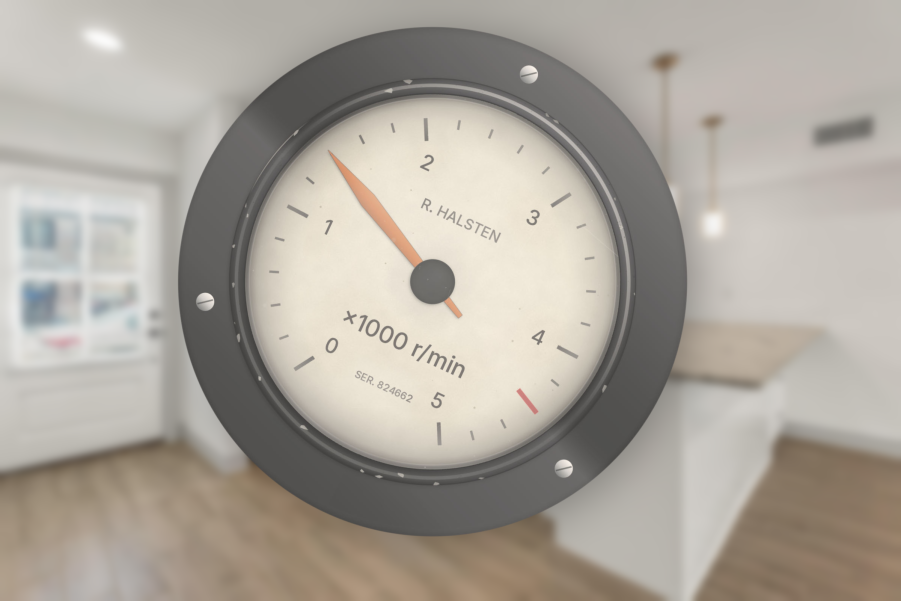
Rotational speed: 1400 rpm
